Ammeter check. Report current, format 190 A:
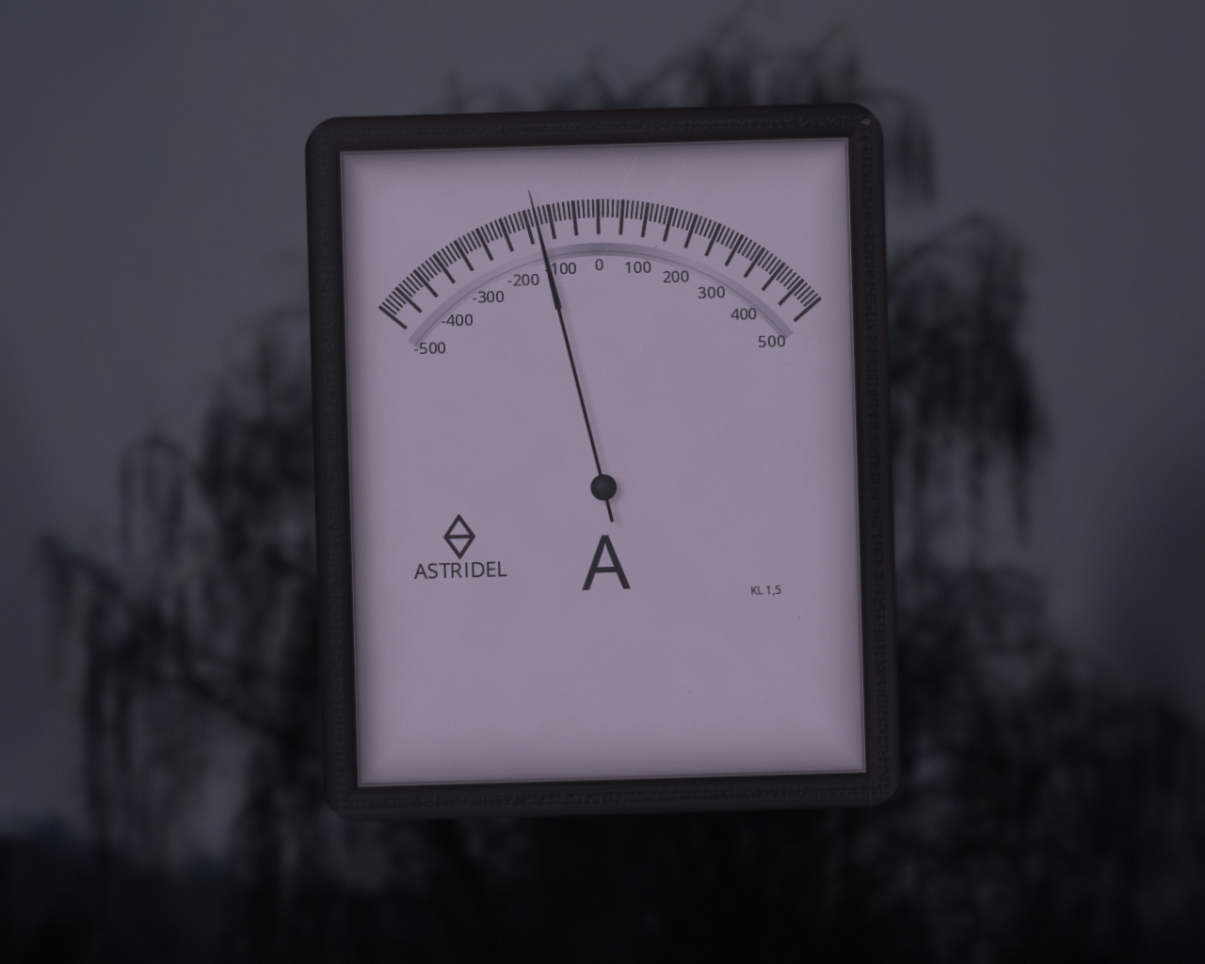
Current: -130 A
